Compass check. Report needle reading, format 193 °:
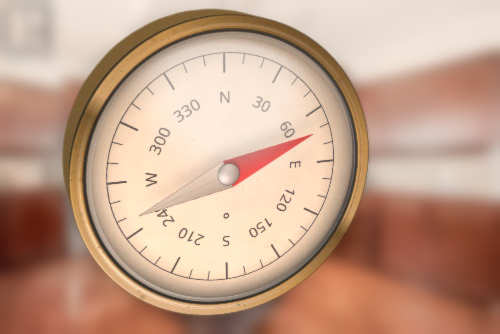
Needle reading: 70 °
